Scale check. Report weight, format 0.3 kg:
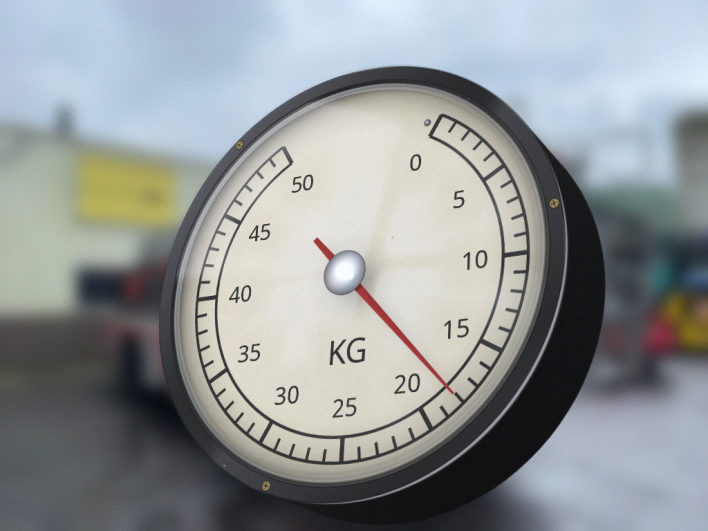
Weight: 18 kg
